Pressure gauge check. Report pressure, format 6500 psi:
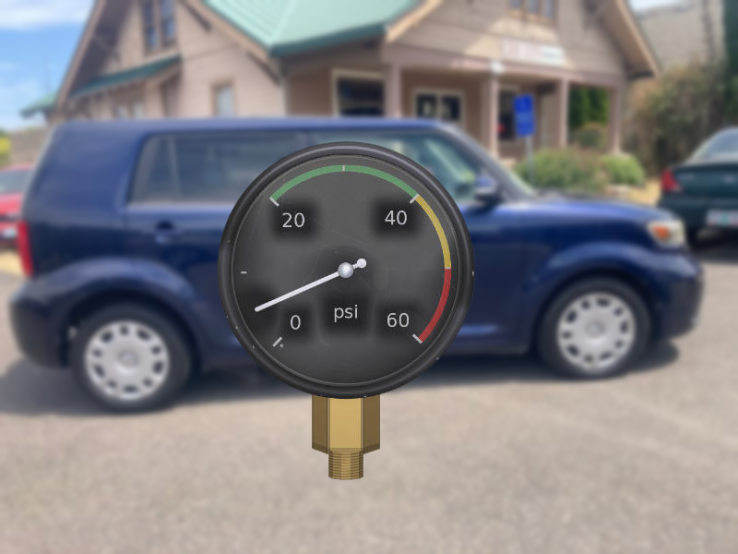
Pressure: 5 psi
